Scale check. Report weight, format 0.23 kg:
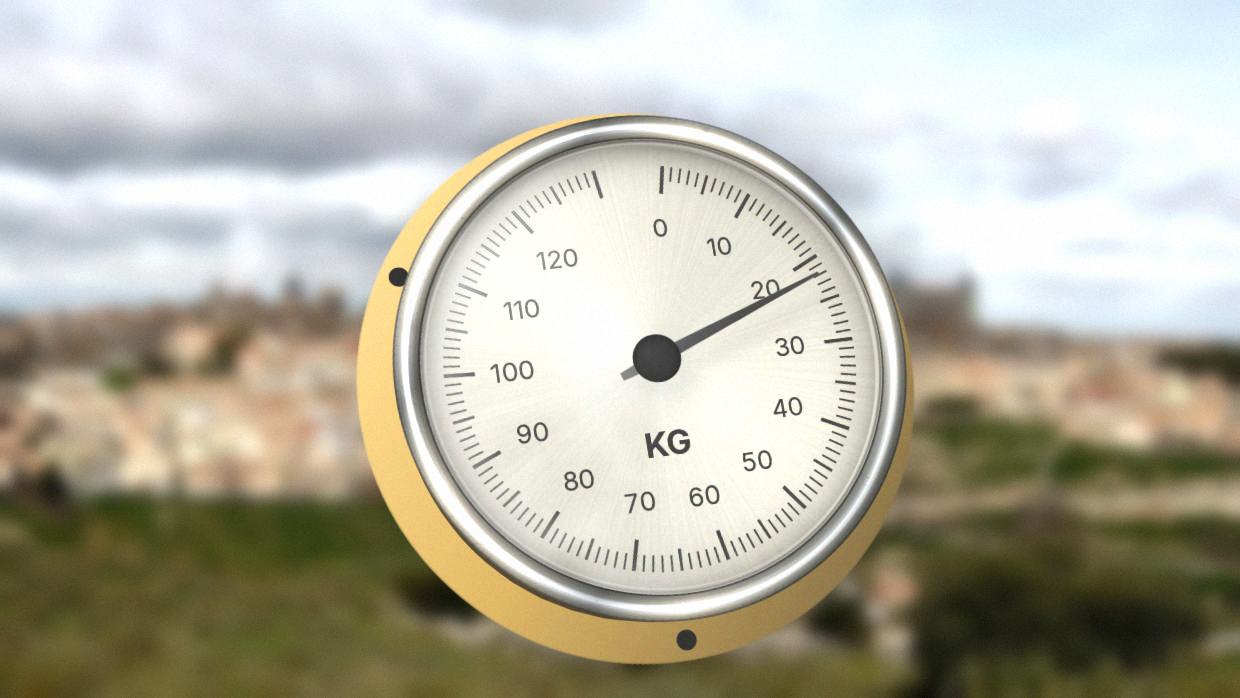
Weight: 22 kg
